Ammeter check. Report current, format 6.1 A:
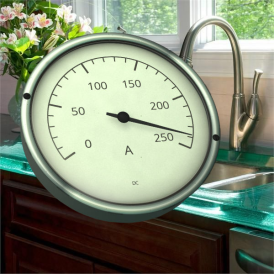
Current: 240 A
